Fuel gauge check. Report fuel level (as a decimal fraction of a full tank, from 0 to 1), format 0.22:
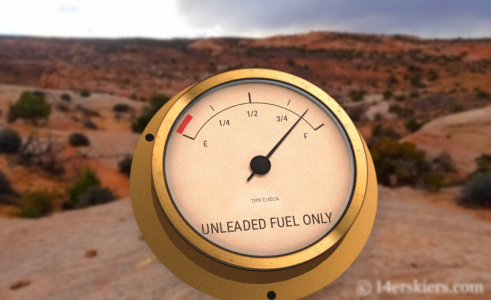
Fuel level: 0.875
